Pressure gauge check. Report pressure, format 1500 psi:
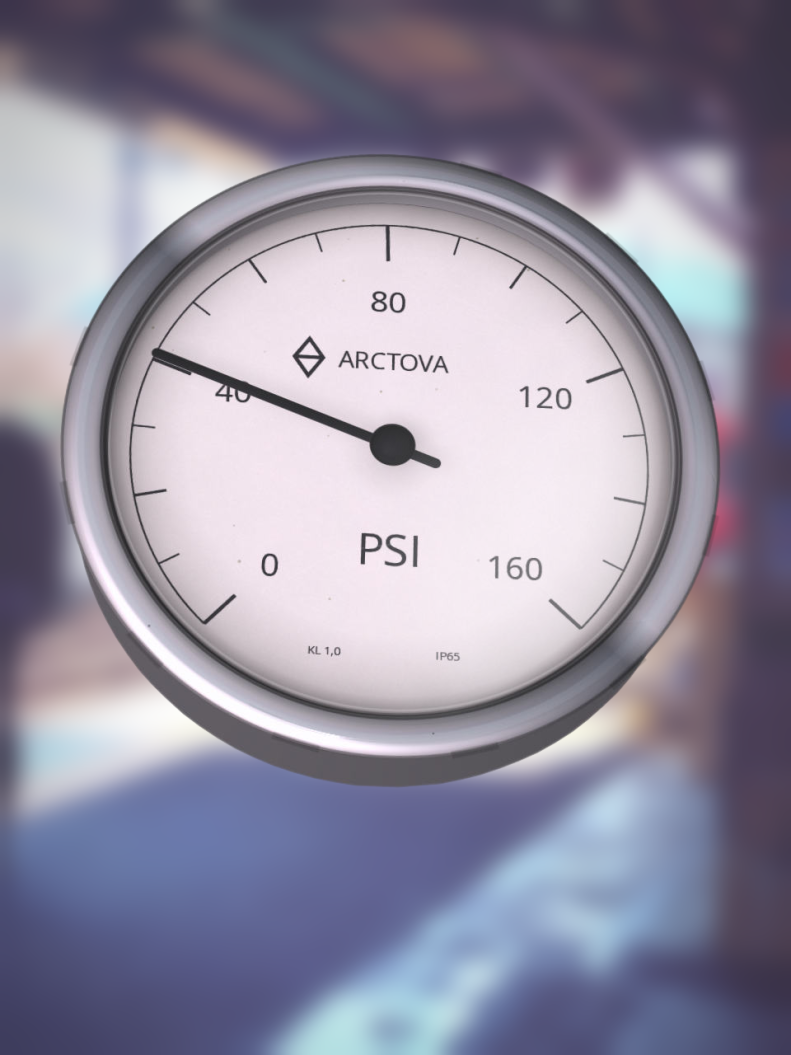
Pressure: 40 psi
